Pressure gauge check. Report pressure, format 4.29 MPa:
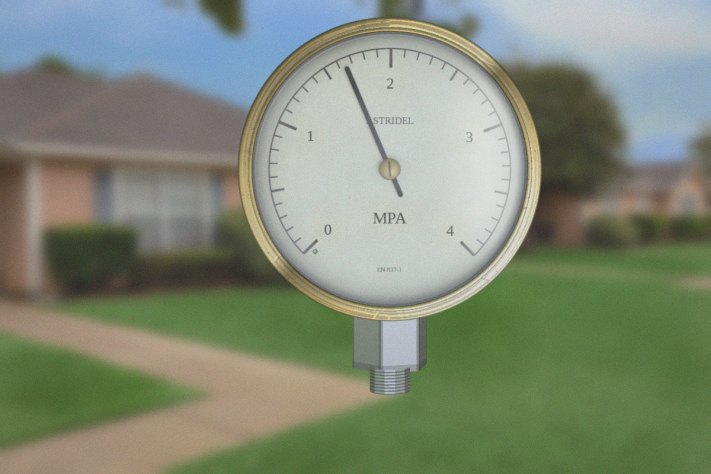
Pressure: 1.65 MPa
